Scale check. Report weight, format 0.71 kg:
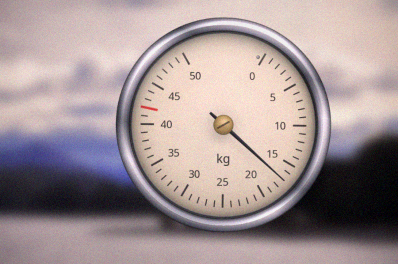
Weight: 17 kg
